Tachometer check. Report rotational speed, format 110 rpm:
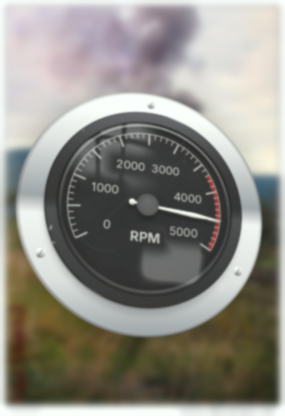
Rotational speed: 4500 rpm
